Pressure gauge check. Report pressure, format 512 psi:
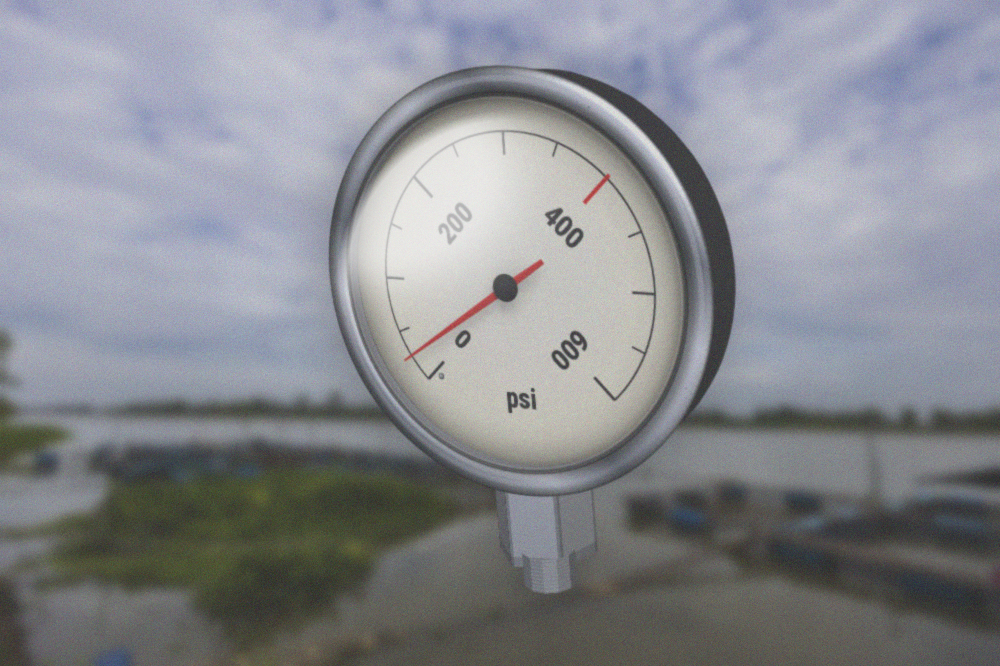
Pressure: 25 psi
